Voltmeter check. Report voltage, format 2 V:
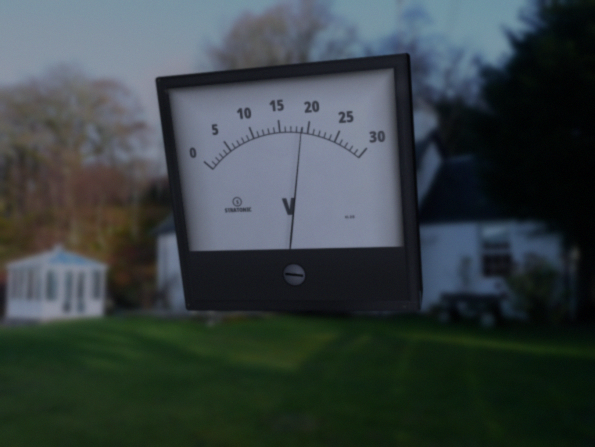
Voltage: 19 V
